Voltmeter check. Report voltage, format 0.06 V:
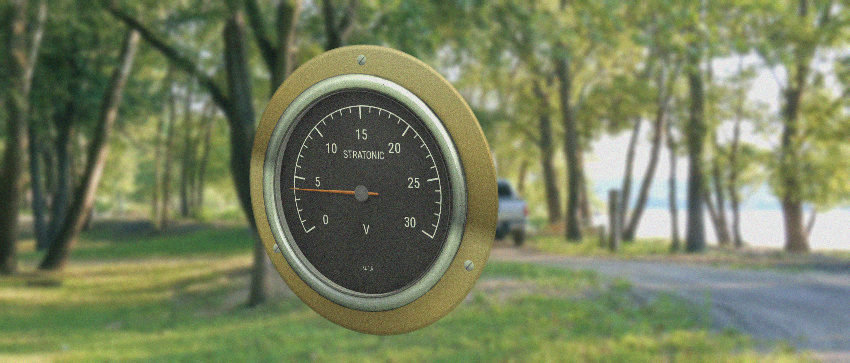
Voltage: 4 V
